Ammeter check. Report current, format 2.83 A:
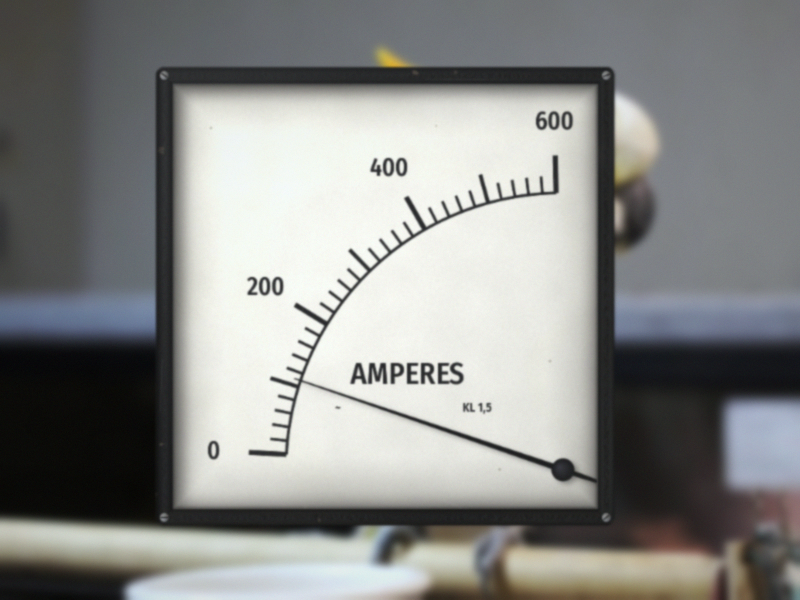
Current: 110 A
